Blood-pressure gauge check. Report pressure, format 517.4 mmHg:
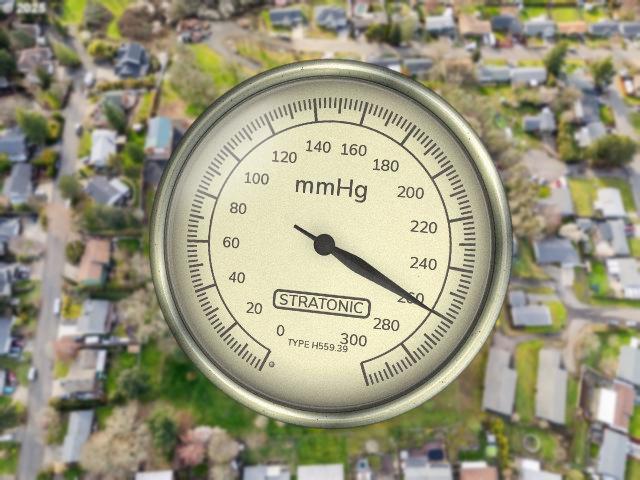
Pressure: 260 mmHg
